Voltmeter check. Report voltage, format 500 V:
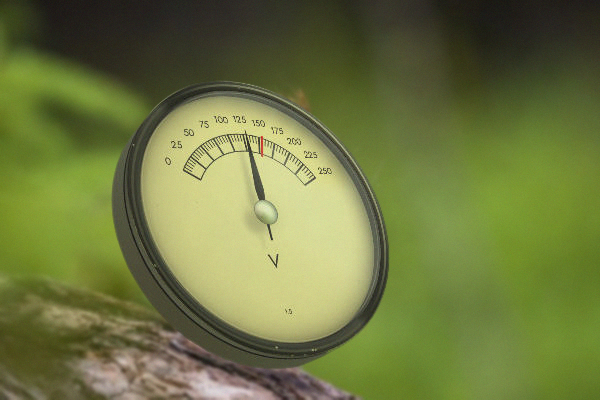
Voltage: 125 V
